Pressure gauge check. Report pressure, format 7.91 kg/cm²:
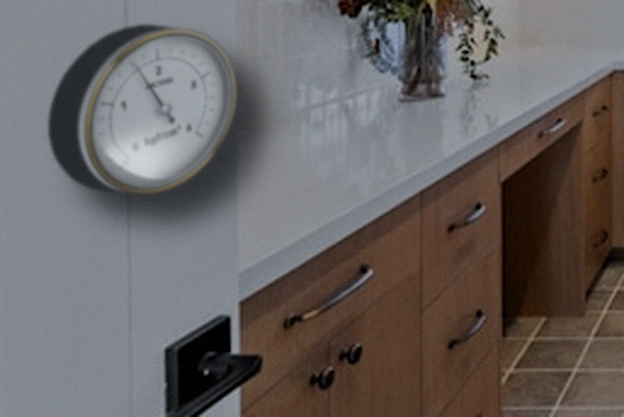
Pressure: 1.6 kg/cm²
